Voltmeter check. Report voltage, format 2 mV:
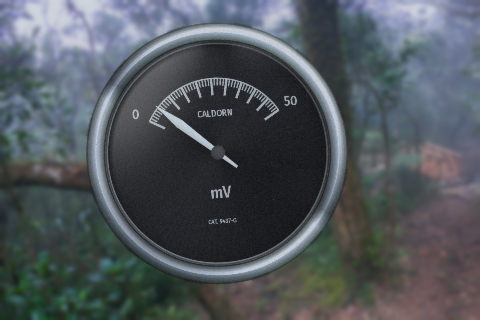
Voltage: 5 mV
